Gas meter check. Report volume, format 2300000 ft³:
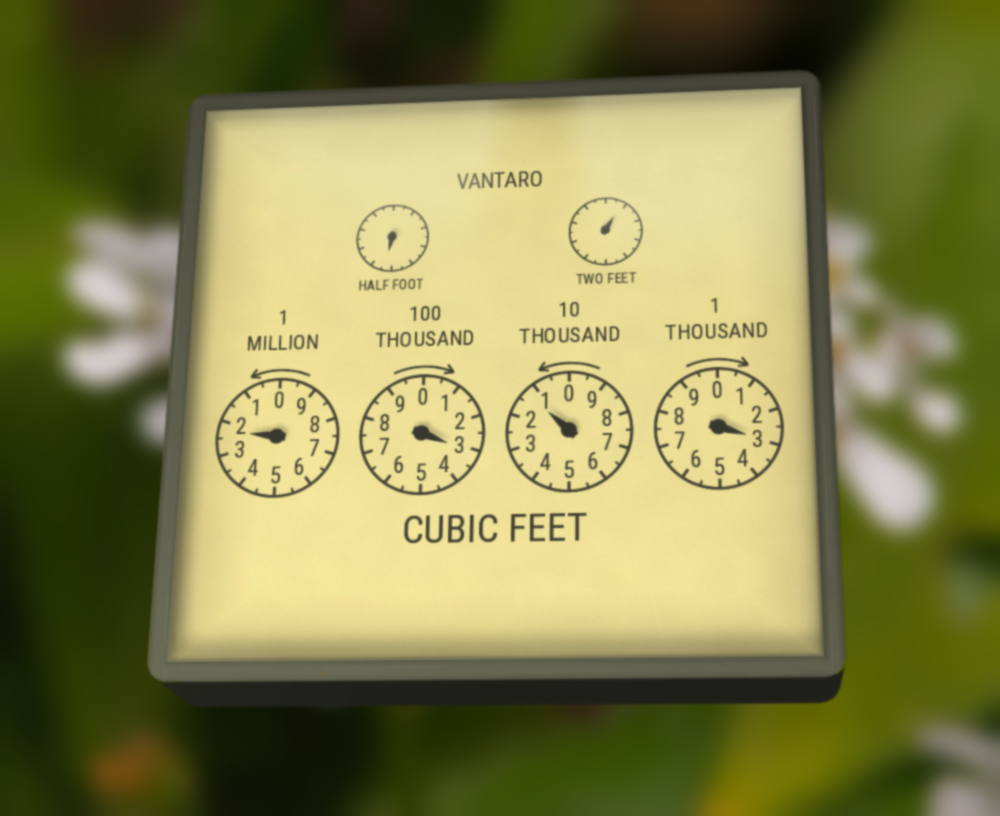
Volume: 231300 ft³
